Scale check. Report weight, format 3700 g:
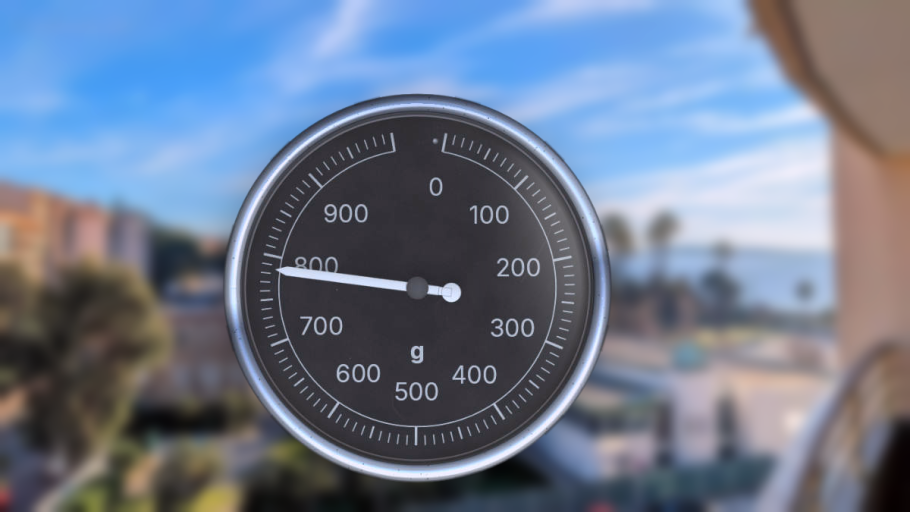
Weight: 785 g
